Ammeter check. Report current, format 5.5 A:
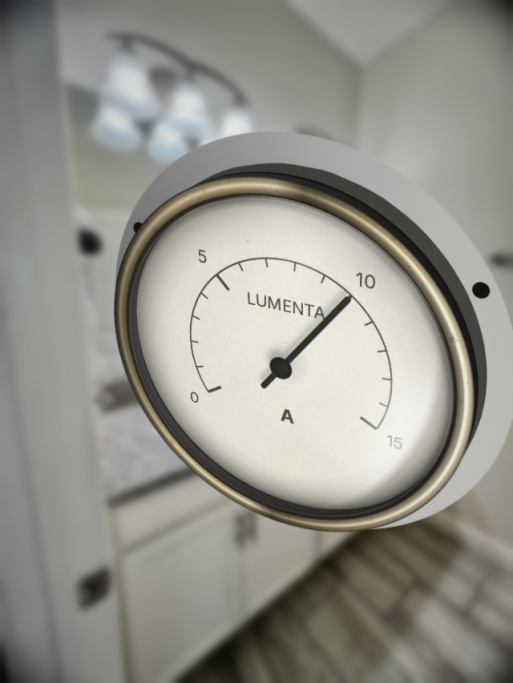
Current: 10 A
